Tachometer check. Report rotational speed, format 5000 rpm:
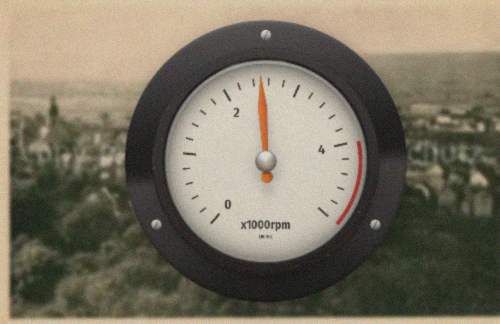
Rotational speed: 2500 rpm
